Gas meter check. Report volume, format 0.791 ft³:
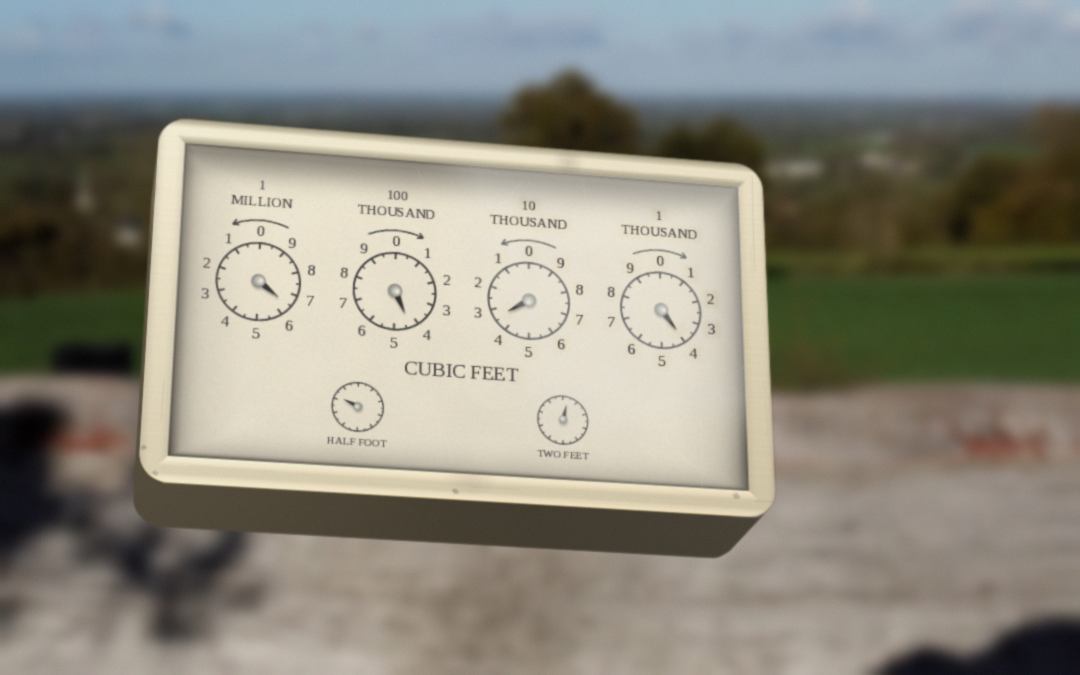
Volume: 643400 ft³
